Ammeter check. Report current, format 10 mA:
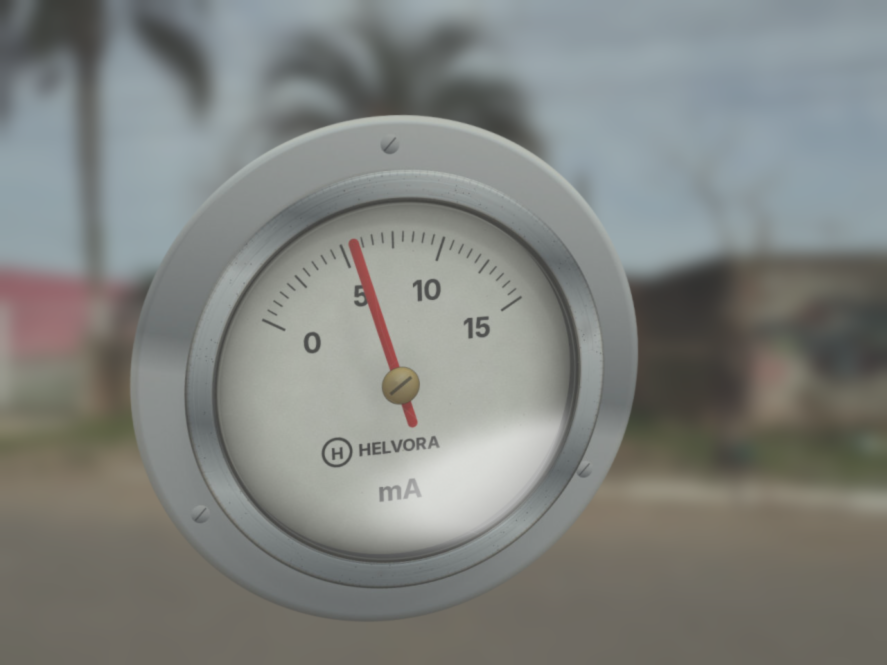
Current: 5.5 mA
